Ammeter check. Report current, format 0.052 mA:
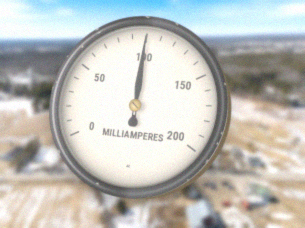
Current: 100 mA
